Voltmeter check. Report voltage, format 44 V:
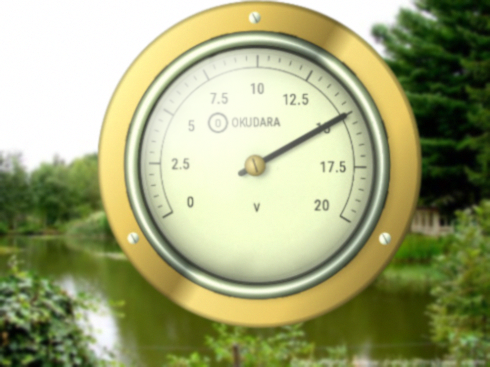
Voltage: 15 V
